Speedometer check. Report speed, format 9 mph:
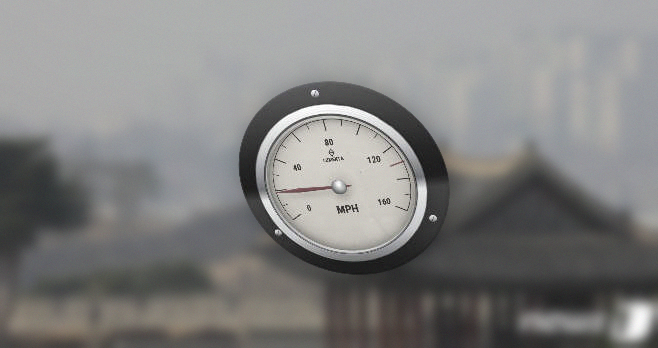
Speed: 20 mph
